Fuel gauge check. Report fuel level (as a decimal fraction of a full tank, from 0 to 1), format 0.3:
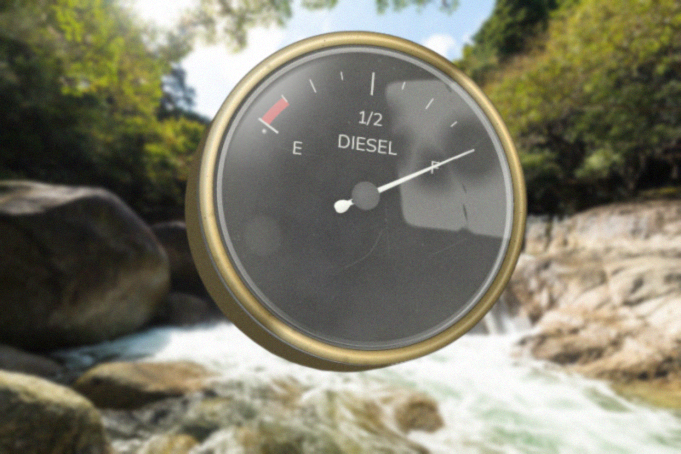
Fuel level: 1
